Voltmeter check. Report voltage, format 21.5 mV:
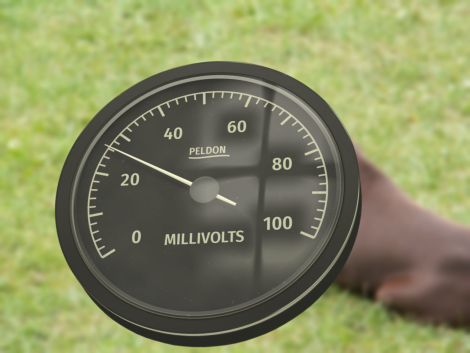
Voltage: 26 mV
